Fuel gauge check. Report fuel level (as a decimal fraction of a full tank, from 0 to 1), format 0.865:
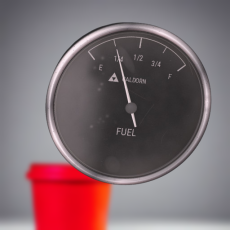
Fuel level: 0.25
